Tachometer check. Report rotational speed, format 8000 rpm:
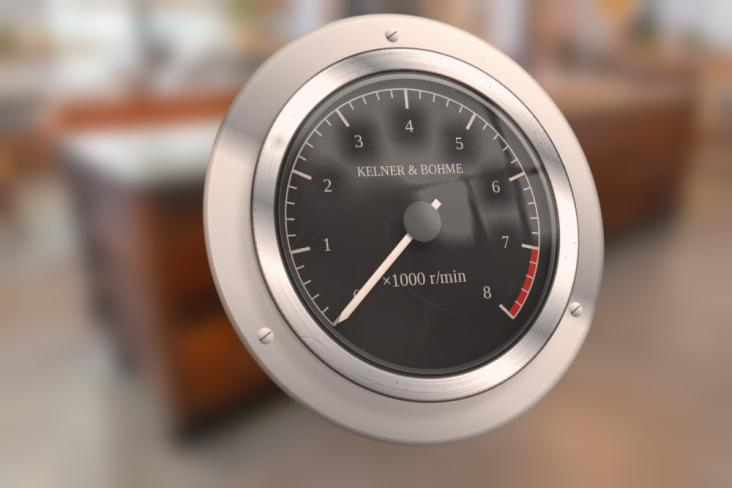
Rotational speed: 0 rpm
